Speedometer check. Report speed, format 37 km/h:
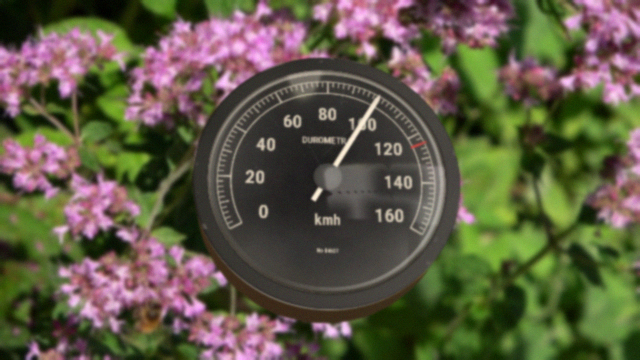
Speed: 100 km/h
